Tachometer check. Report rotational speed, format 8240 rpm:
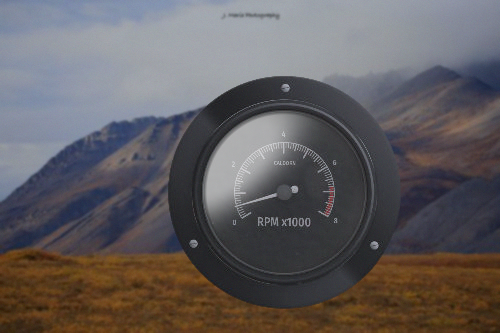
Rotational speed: 500 rpm
